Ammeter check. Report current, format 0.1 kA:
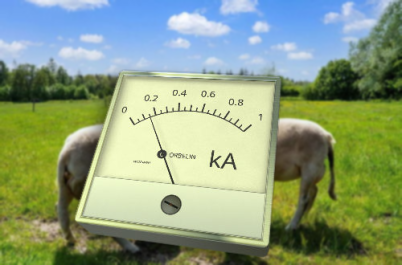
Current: 0.15 kA
